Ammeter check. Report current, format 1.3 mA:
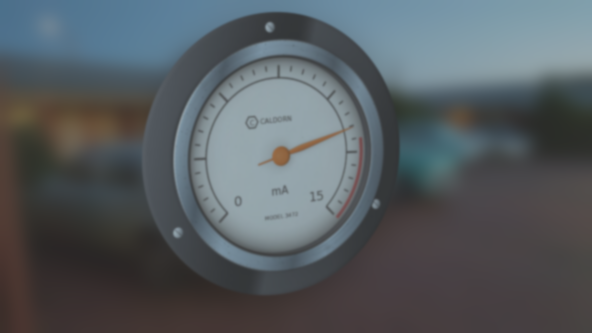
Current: 11.5 mA
